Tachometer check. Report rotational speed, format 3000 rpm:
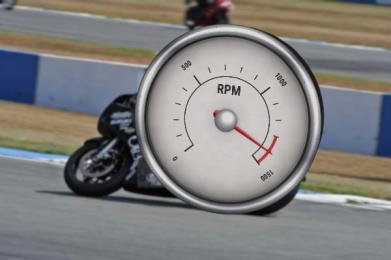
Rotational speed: 1400 rpm
